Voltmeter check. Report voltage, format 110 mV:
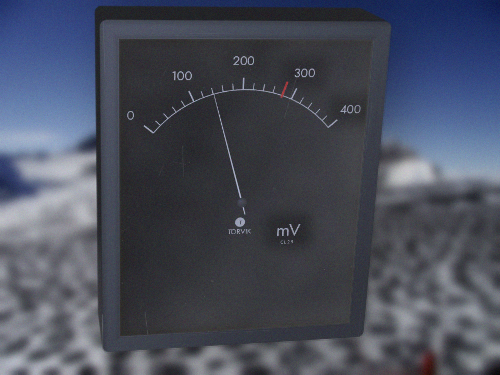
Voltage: 140 mV
